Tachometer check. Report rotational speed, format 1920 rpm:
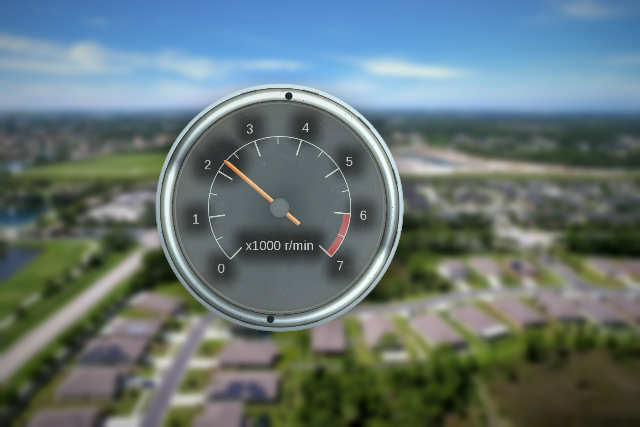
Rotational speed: 2250 rpm
